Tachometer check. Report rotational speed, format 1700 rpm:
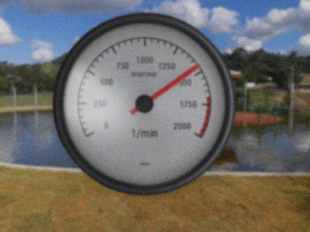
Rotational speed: 1450 rpm
